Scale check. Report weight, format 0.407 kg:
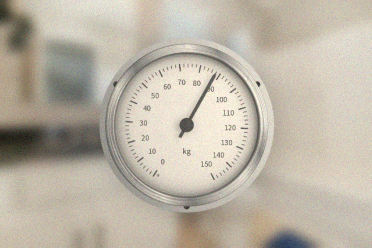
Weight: 88 kg
